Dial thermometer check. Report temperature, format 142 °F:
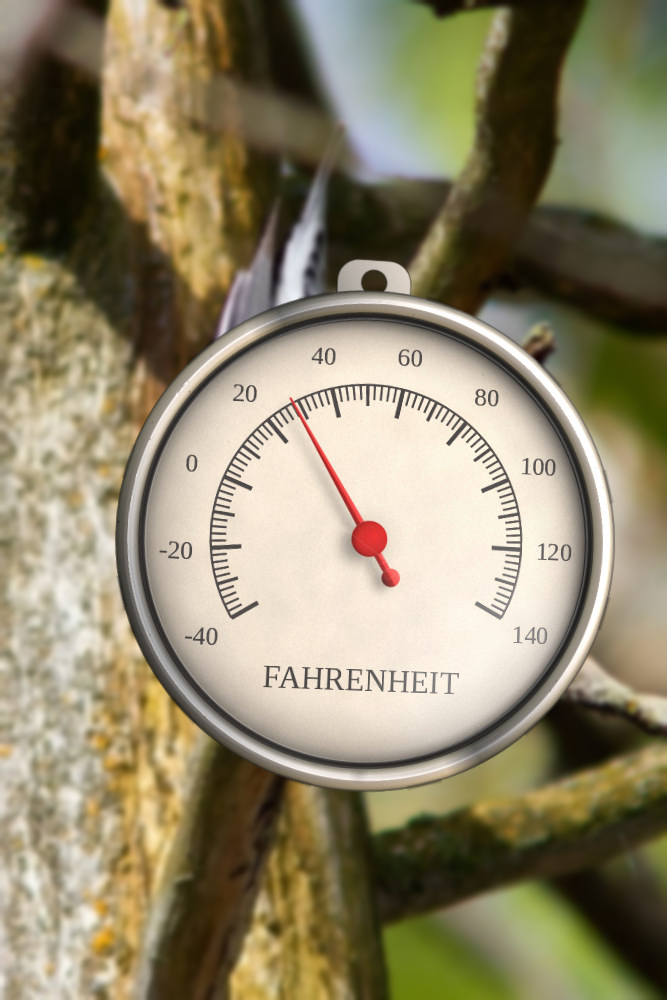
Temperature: 28 °F
